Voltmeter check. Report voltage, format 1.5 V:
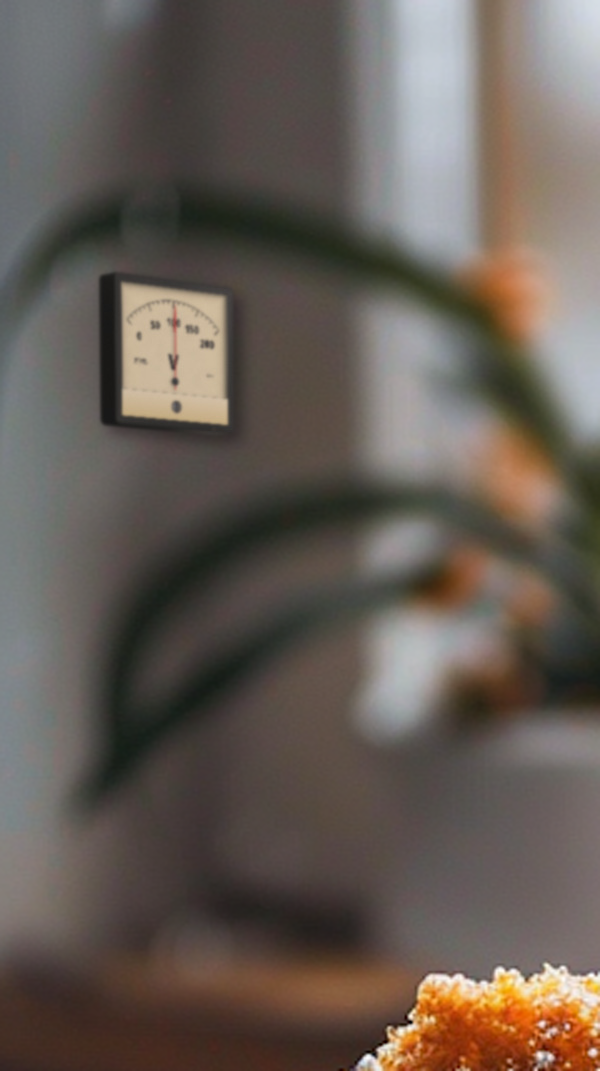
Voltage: 100 V
